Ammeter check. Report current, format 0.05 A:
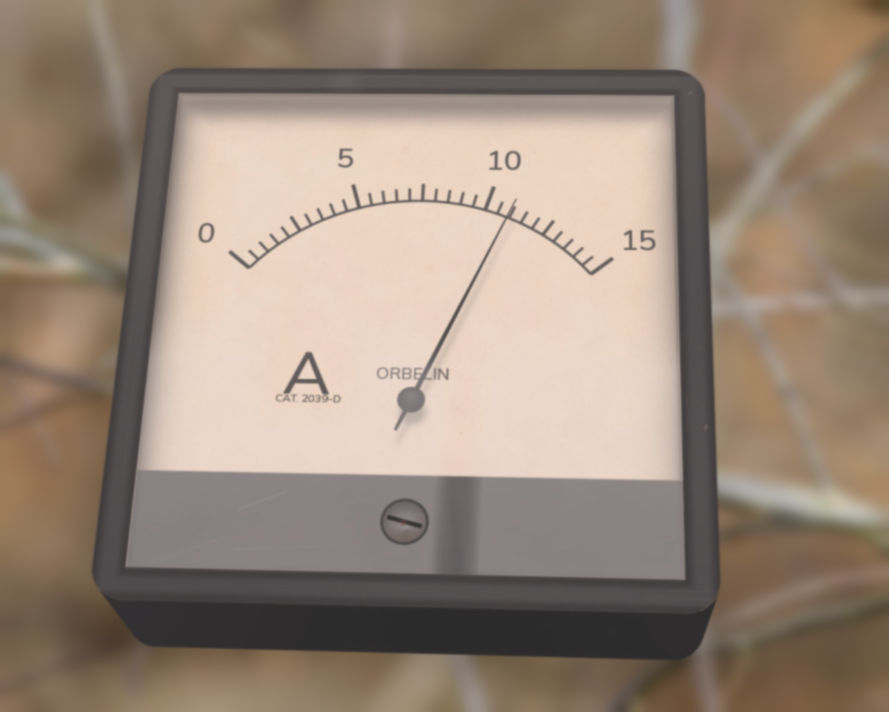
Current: 11 A
